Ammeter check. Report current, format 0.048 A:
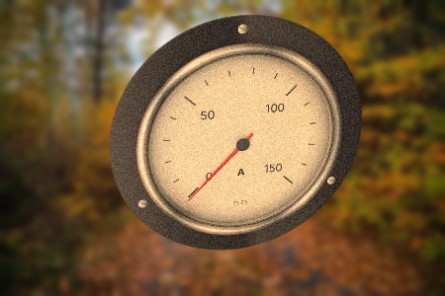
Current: 0 A
